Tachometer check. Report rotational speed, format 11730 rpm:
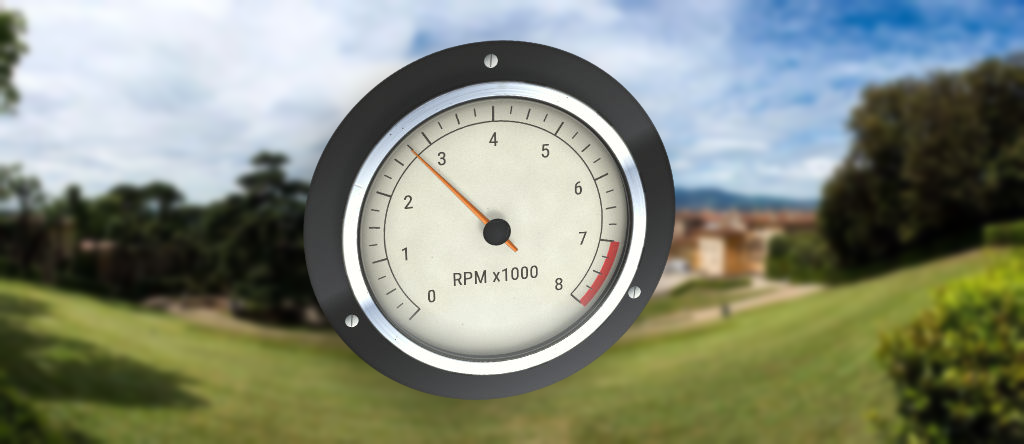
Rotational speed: 2750 rpm
